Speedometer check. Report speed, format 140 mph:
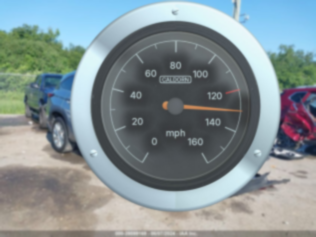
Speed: 130 mph
